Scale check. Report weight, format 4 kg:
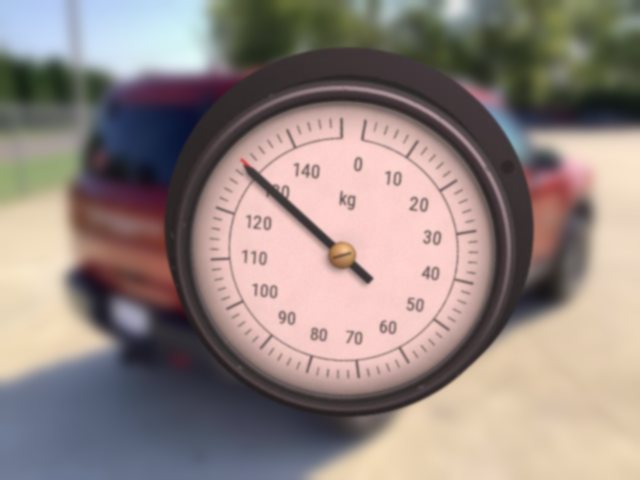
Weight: 130 kg
